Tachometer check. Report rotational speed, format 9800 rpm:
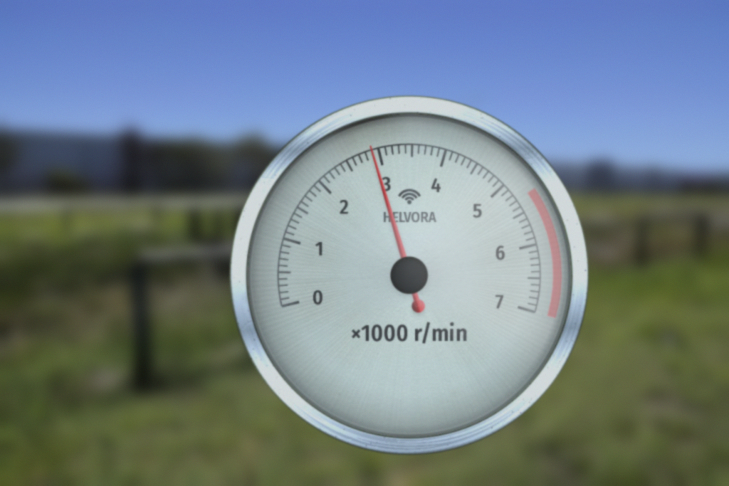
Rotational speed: 2900 rpm
